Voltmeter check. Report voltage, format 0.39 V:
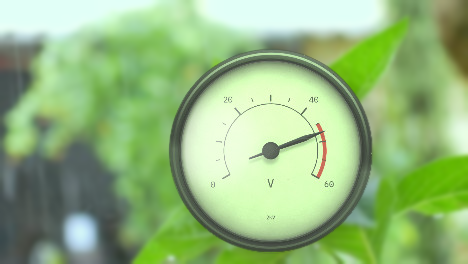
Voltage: 47.5 V
